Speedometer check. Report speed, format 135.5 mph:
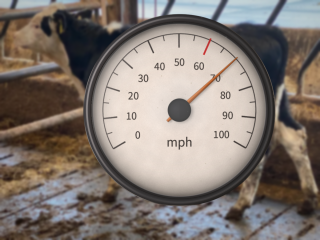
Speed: 70 mph
